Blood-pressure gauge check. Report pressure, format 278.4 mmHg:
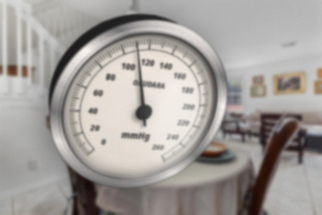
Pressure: 110 mmHg
